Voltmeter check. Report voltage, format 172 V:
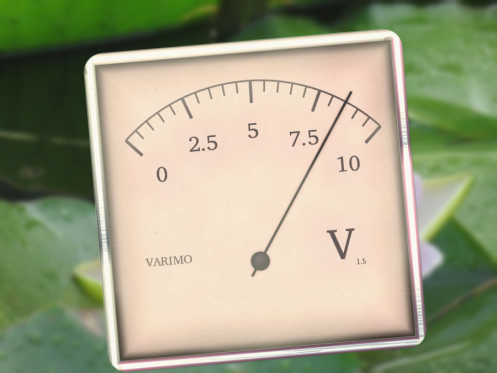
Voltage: 8.5 V
